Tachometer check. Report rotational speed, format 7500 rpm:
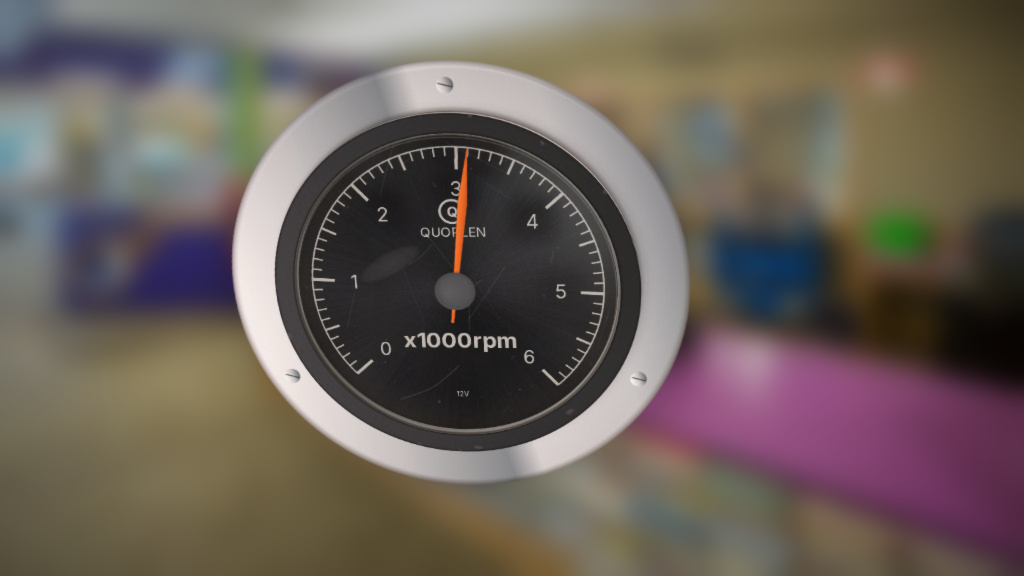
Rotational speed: 3100 rpm
